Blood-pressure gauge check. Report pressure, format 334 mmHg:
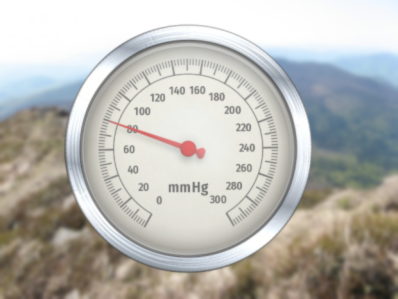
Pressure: 80 mmHg
